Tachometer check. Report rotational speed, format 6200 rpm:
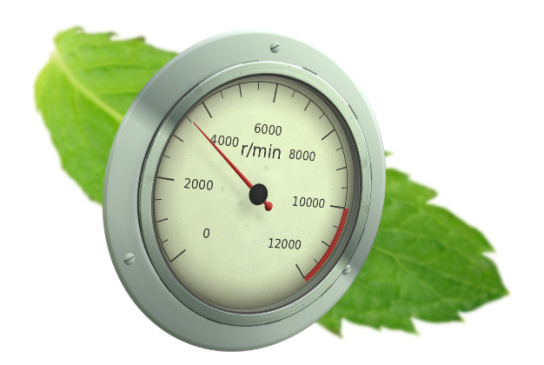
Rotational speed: 3500 rpm
